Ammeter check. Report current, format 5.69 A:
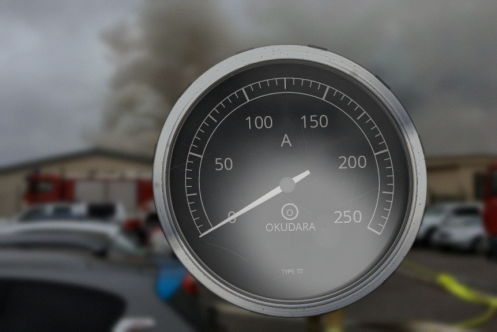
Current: 0 A
